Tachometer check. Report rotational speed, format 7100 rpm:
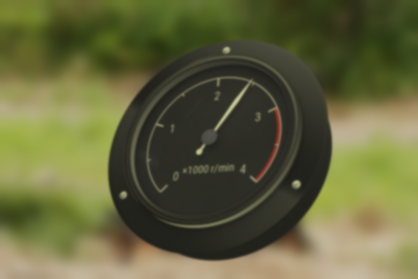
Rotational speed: 2500 rpm
